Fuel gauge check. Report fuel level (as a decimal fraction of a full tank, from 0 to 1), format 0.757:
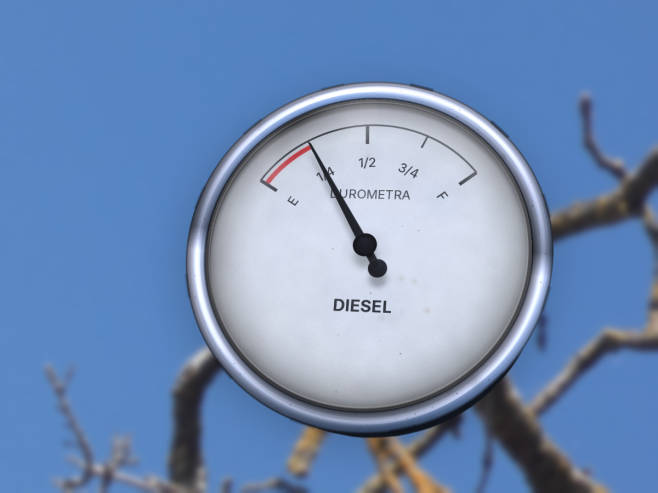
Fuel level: 0.25
